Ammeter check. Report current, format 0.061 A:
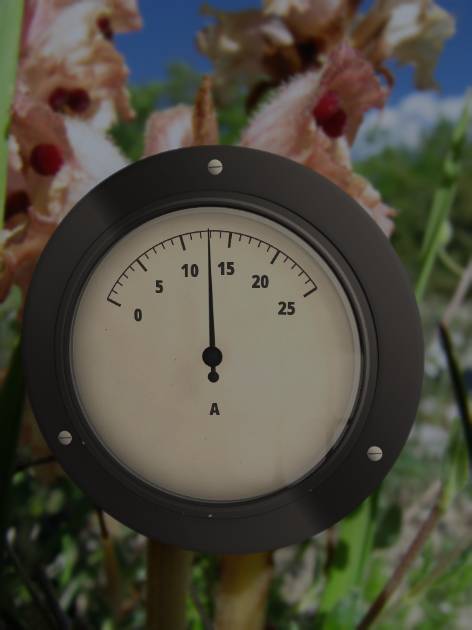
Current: 13 A
